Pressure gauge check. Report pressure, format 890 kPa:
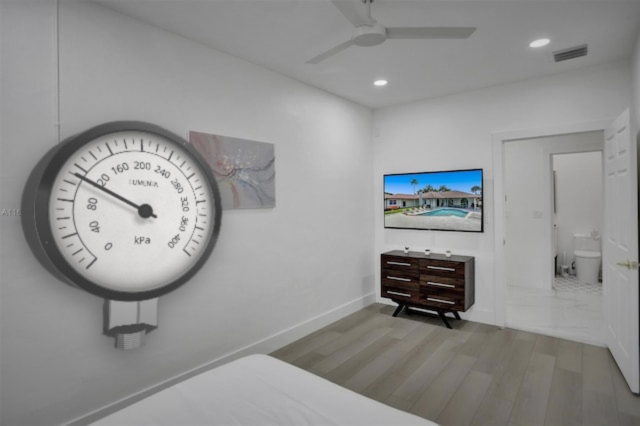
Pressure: 110 kPa
